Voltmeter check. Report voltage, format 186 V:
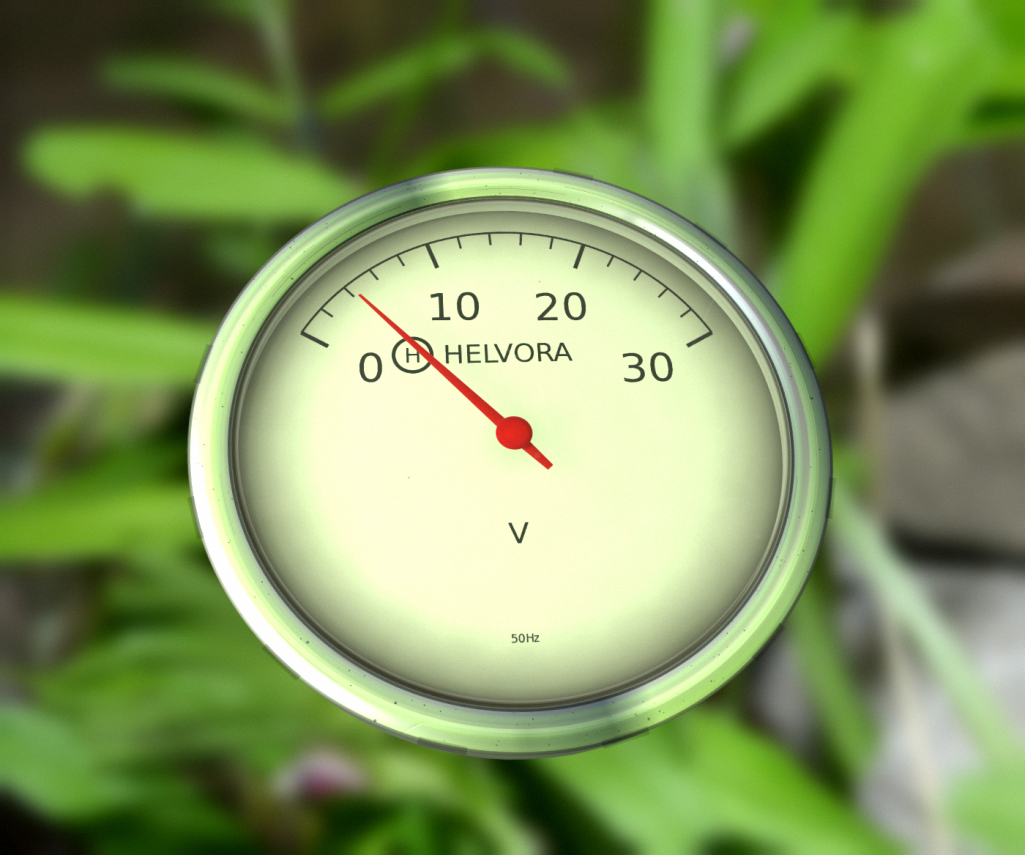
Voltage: 4 V
